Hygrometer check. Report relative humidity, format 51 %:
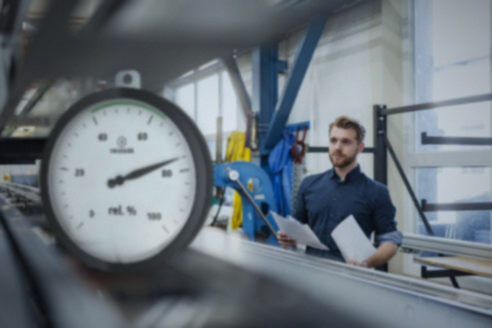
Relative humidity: 76 %
